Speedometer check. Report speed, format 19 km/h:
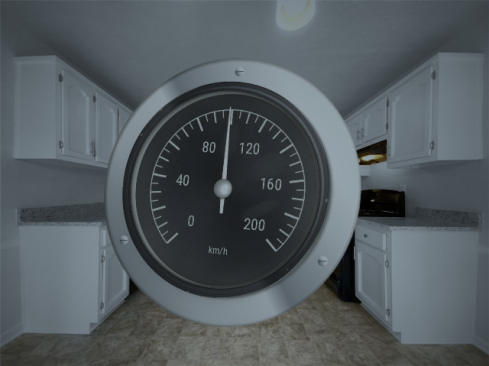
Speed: 100 km/h
